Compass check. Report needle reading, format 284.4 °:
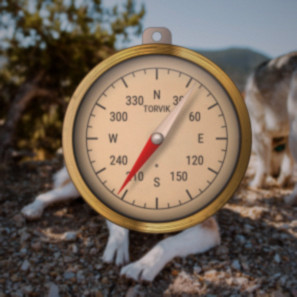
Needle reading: 215 °
